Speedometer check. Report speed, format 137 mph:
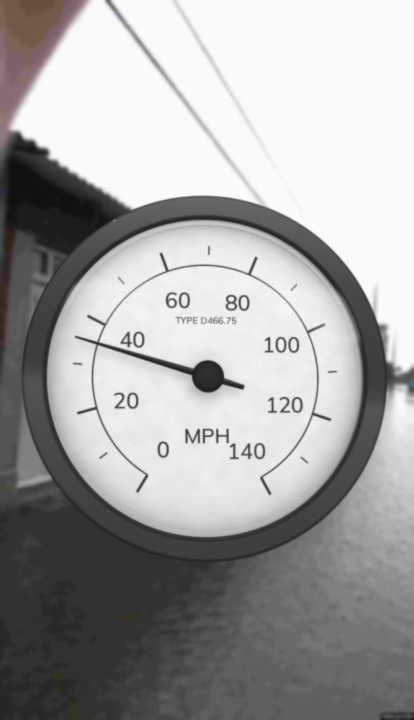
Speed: 35 mph
